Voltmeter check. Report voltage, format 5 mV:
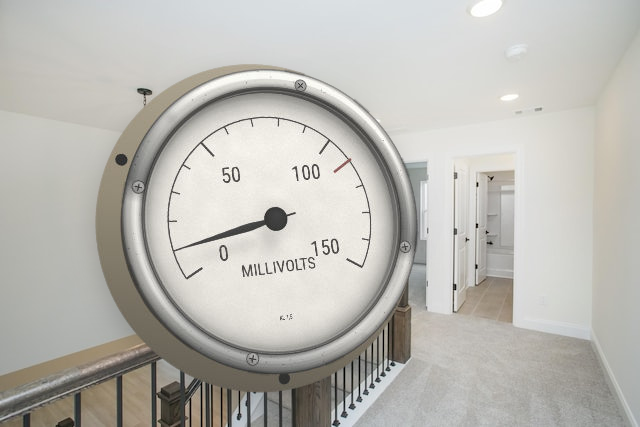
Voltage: 10 mV
